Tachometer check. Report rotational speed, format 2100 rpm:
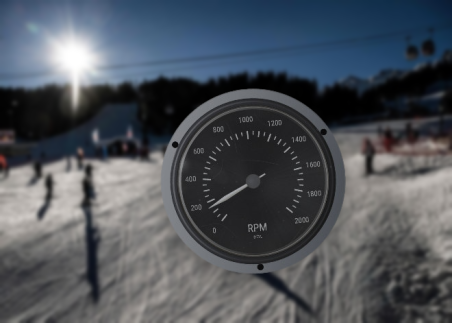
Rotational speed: 150 rpm
